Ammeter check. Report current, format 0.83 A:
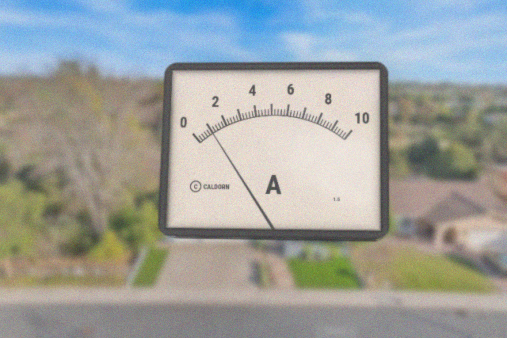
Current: 1 A
